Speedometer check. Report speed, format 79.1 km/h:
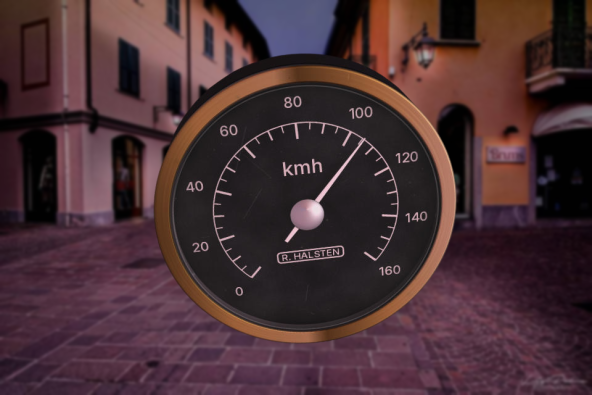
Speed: 105 km/h
